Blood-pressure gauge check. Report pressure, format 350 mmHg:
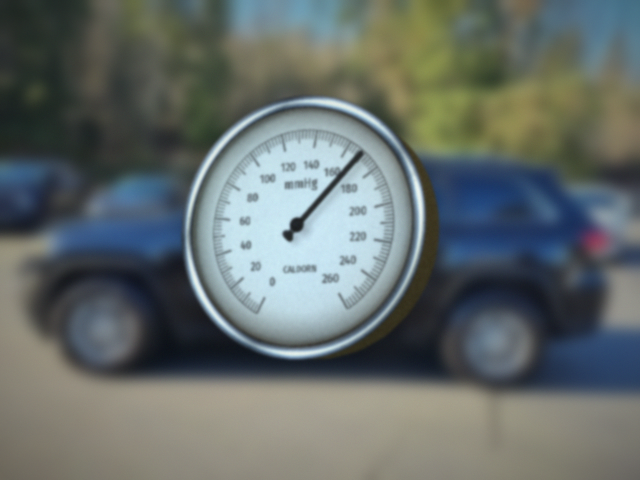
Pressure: 170 mmHg
